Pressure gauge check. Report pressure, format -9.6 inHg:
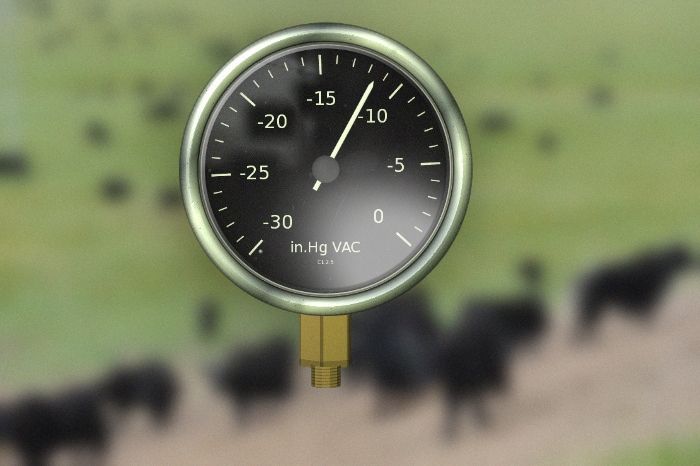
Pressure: -11.5 inHg
